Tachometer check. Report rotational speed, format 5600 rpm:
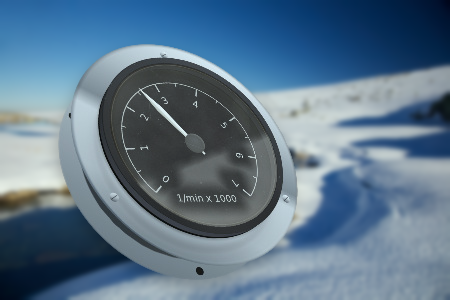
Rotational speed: 2500 rpm
